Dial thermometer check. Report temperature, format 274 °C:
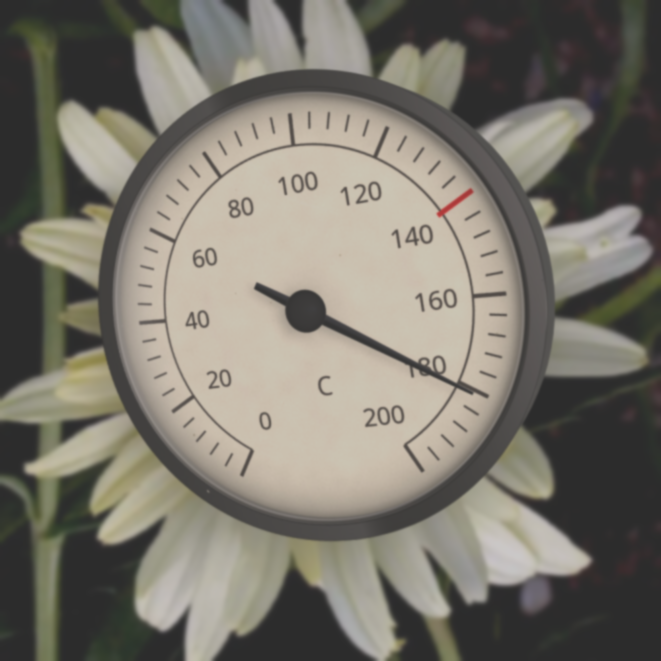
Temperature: 180 °C
